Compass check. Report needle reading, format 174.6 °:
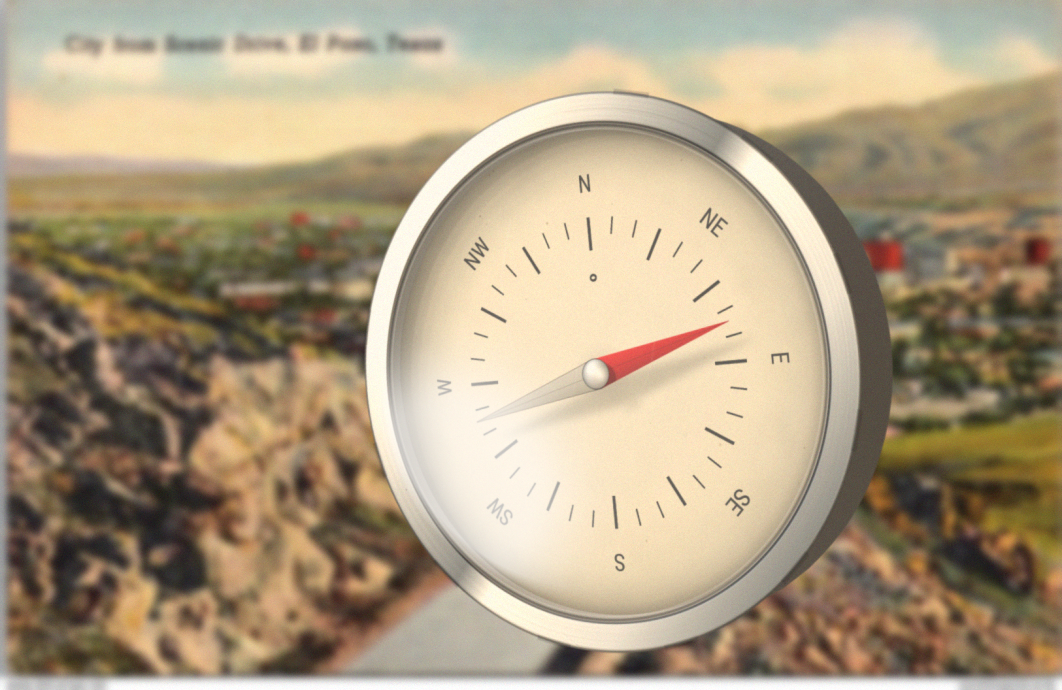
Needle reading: 75 °
